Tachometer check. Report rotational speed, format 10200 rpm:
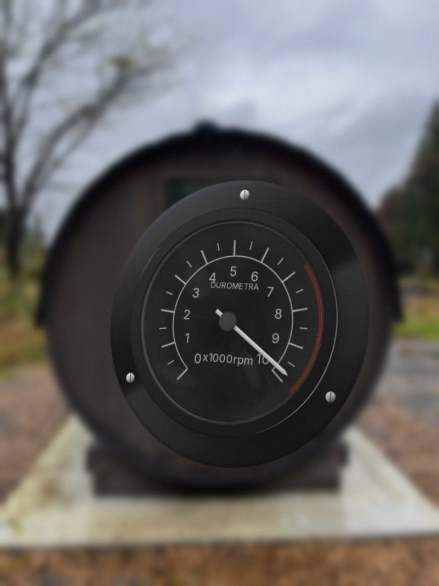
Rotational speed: 9750 rpm
